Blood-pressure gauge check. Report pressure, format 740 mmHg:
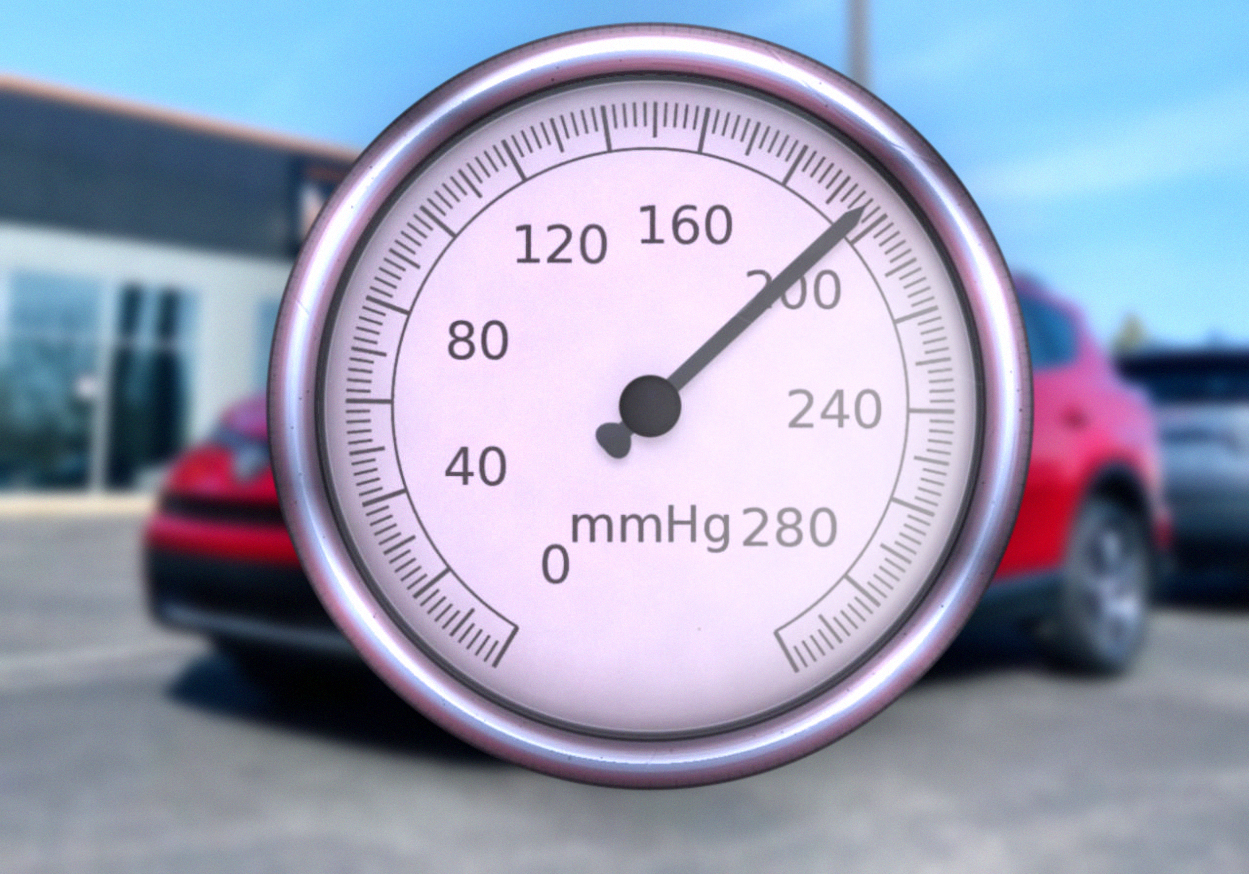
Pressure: 196 mmHg
